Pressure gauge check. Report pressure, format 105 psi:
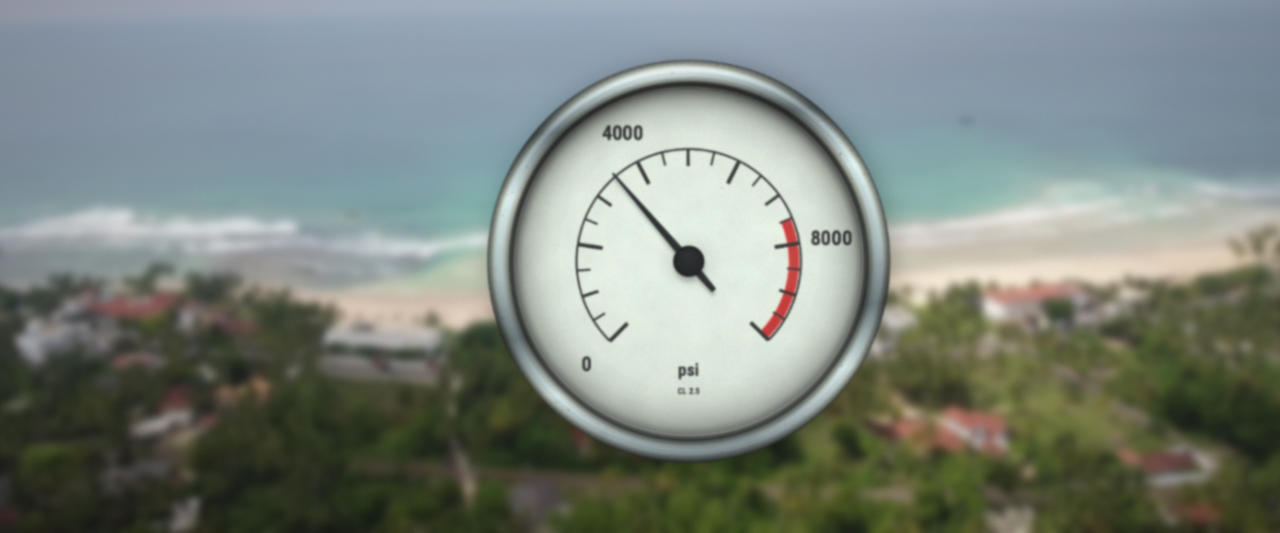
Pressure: 3500 psi
